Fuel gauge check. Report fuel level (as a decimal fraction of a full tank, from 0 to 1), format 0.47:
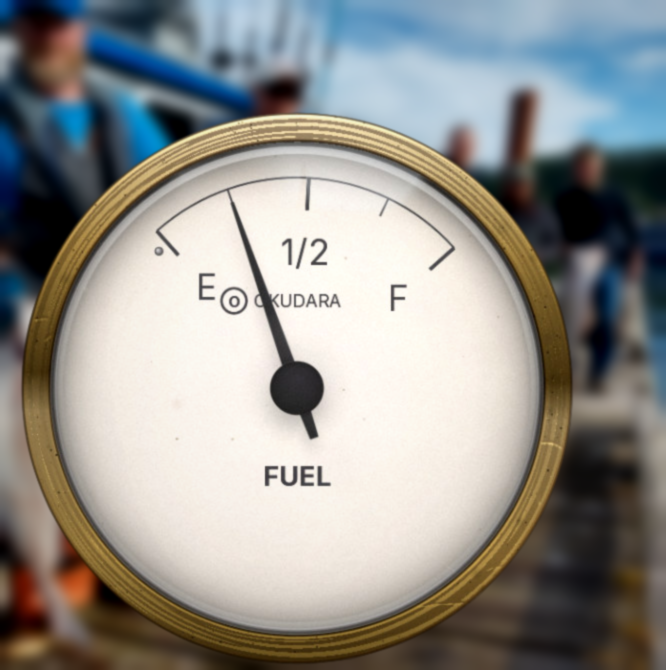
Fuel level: 0.25
